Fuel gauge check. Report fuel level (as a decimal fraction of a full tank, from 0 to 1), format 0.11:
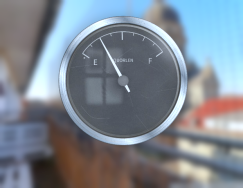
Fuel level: 0.25
